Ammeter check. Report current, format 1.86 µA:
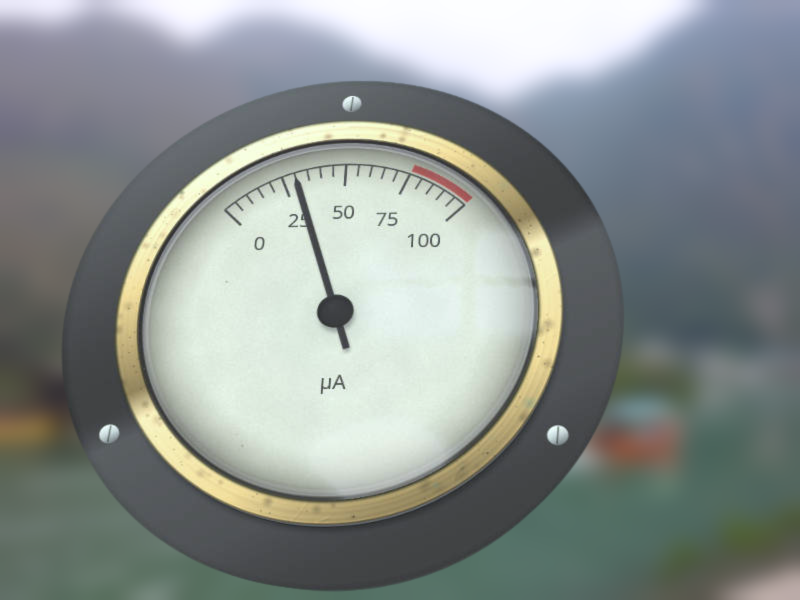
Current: 30 µA
